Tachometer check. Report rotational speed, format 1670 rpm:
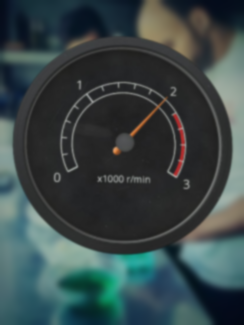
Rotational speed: 2000 rpm
